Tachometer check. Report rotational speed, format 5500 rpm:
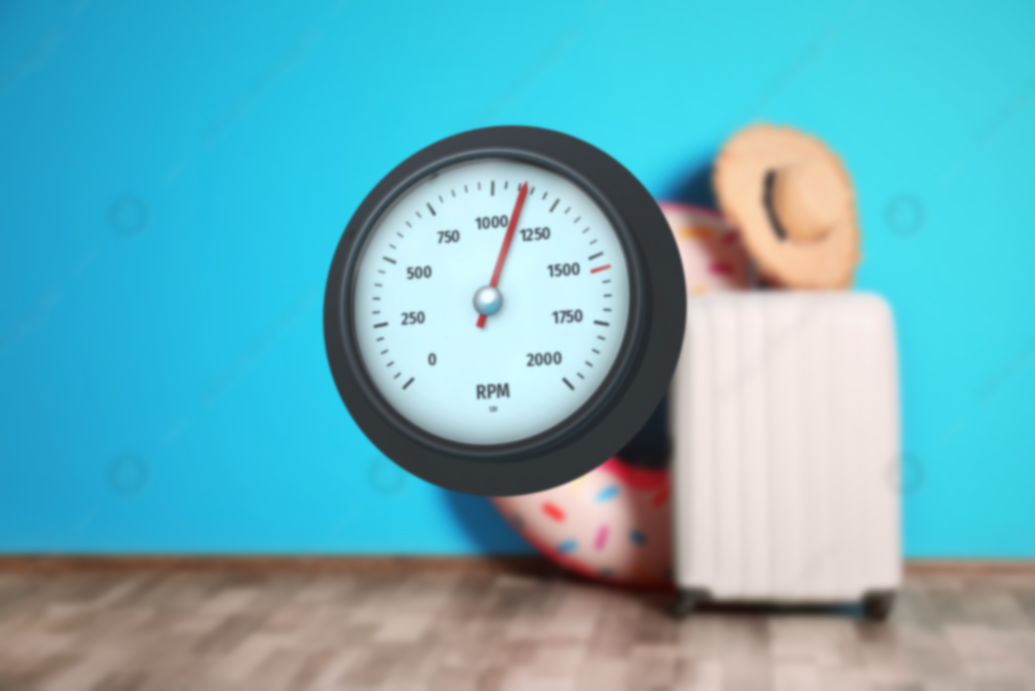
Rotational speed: 1125 rpm
